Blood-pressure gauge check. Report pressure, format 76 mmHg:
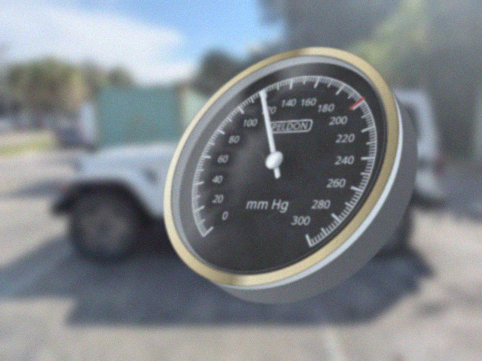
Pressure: 120 mmHg
